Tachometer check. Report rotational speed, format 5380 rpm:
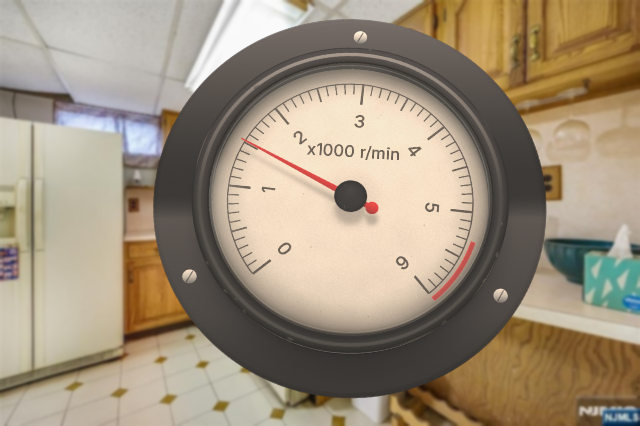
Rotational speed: 1500 rpm
